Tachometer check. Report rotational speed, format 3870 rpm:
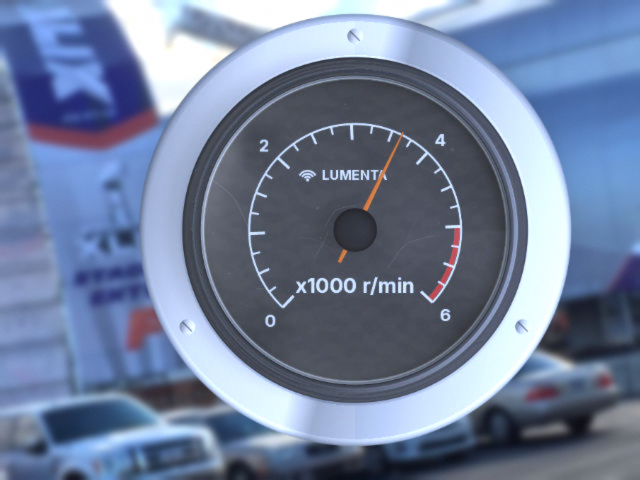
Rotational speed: 3625 rpm
